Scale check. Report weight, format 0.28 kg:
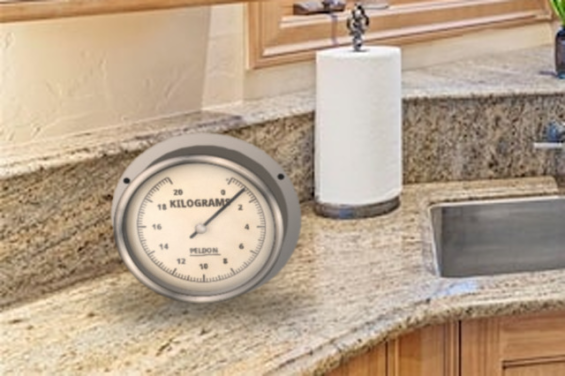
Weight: 1 kg
